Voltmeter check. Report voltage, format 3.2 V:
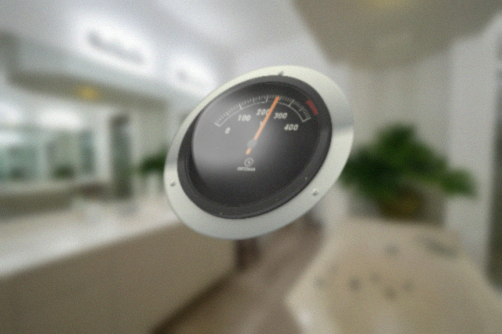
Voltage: 250 V
